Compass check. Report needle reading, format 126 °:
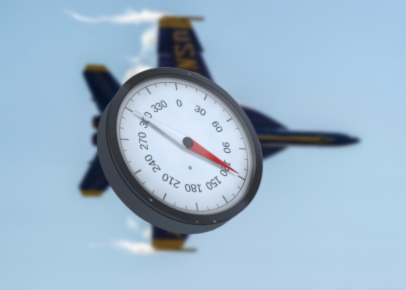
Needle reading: 120 °
